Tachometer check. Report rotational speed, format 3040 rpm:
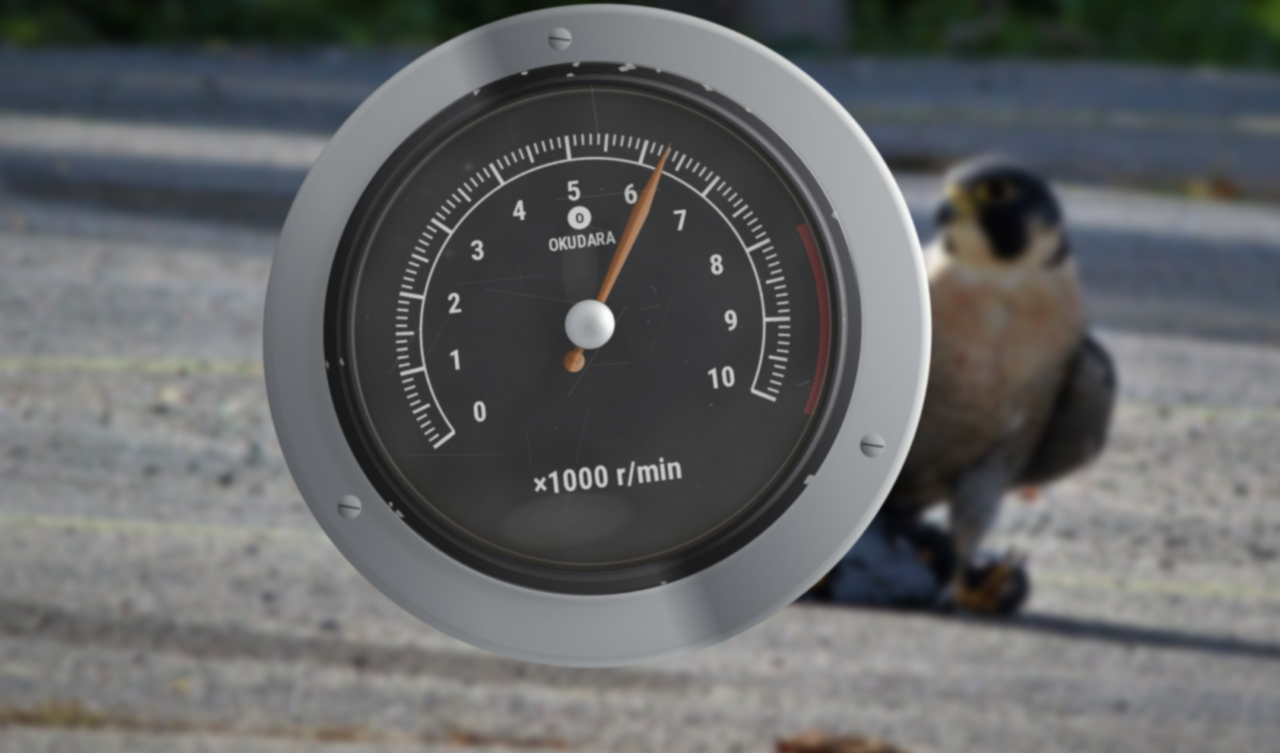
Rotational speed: 6300 rpm
